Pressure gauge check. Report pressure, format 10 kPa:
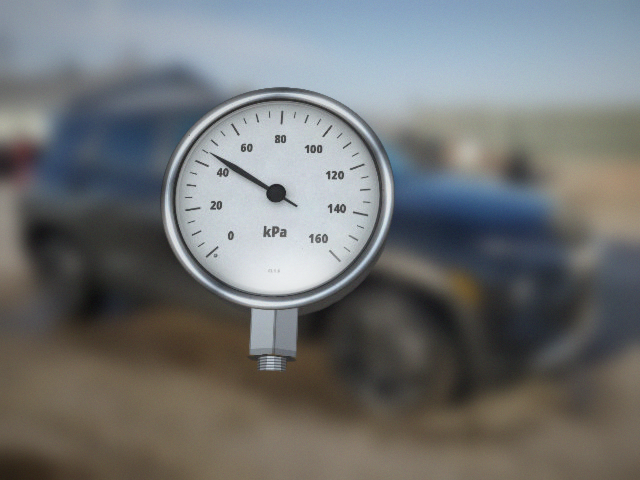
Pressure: 45 kPa
